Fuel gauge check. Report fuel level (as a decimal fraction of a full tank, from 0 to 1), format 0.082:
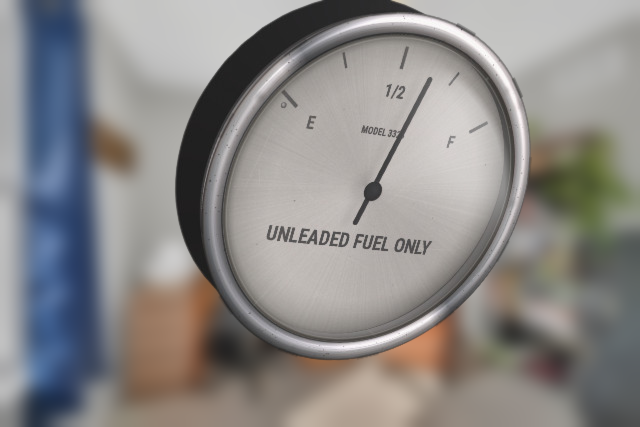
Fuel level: 0.625
